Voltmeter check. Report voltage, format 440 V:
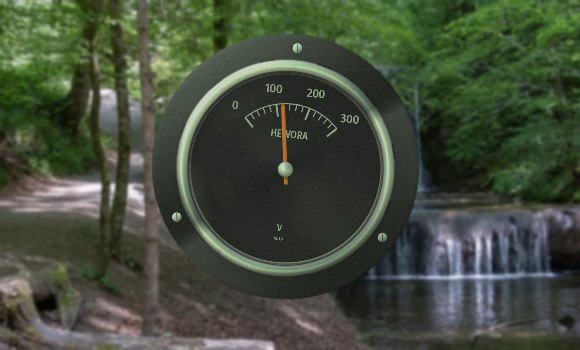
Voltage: 120 V
